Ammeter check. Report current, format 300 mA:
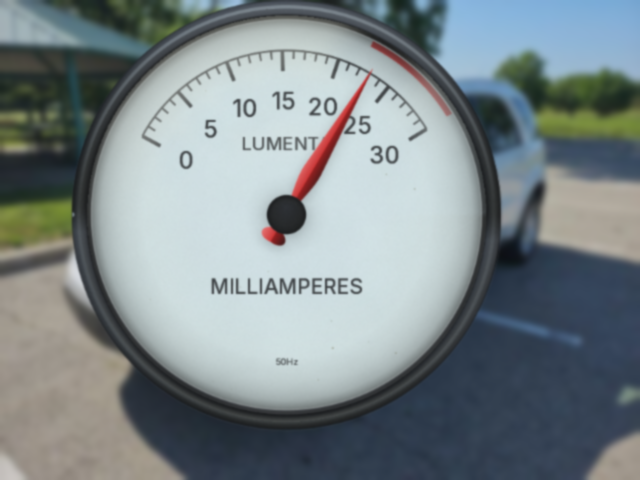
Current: 23 mA
